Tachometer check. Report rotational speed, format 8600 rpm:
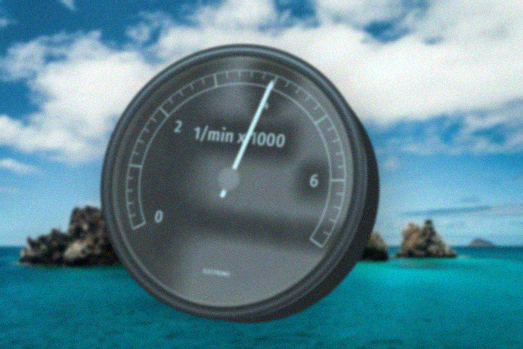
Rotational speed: 4000 rpm
